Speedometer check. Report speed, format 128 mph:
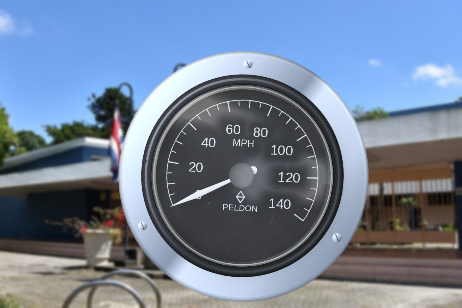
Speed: 0 mph
